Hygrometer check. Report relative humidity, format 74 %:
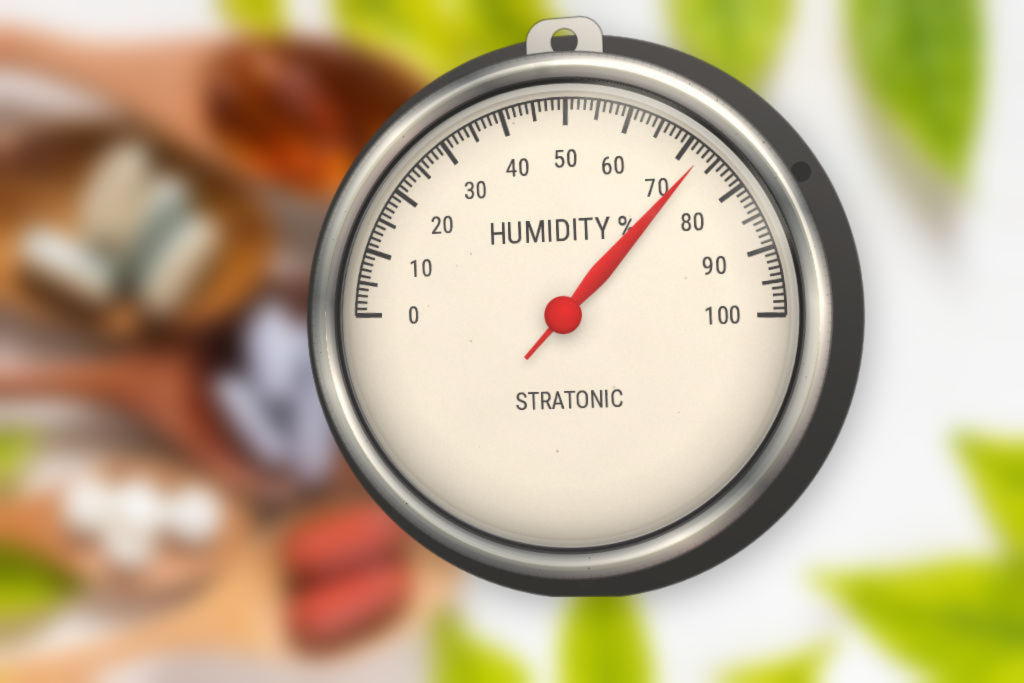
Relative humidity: 73 %
